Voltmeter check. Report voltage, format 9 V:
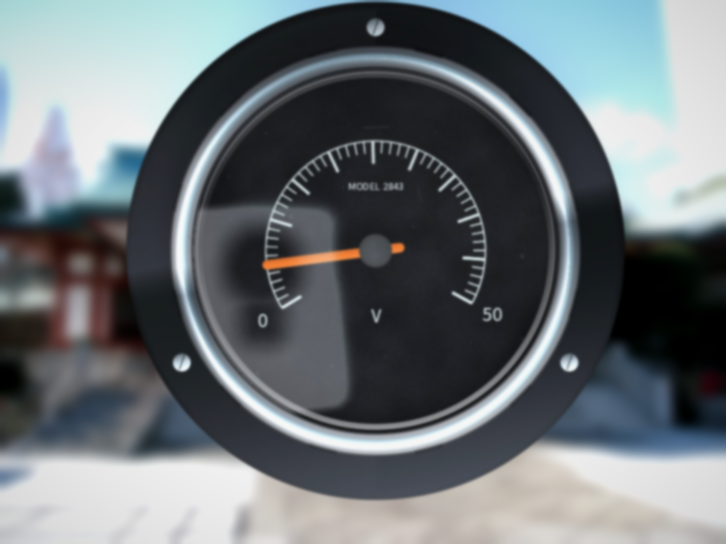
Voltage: 5 V
